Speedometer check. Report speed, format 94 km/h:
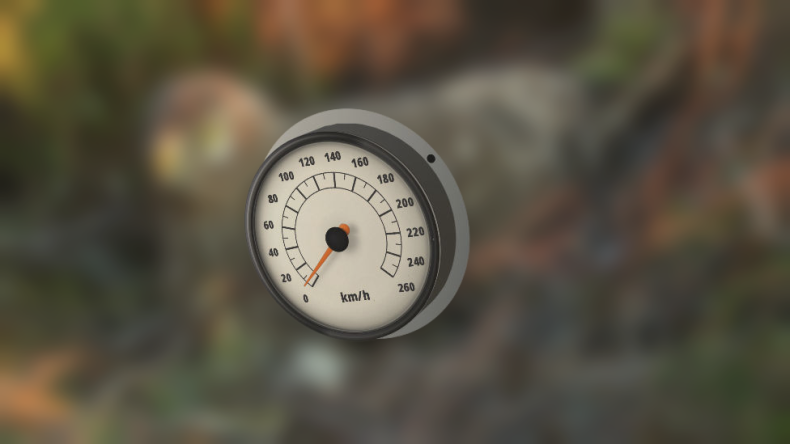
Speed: 5 km/h
